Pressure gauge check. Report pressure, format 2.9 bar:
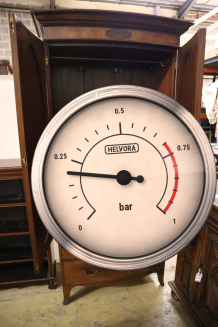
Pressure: 0.2 bar
